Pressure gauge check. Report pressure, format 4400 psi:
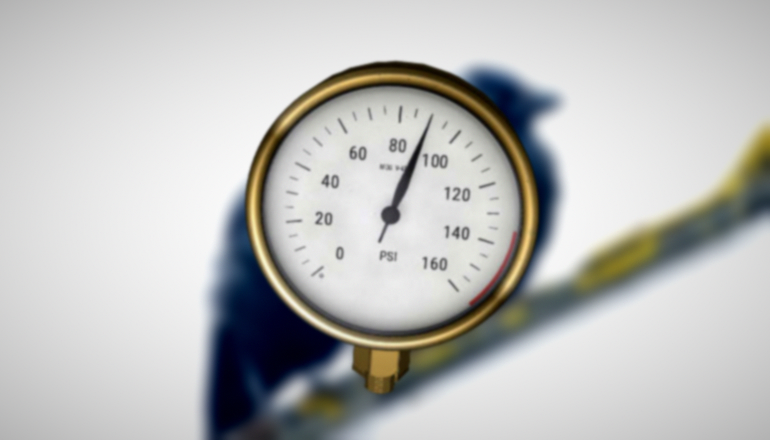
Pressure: 90 psi
